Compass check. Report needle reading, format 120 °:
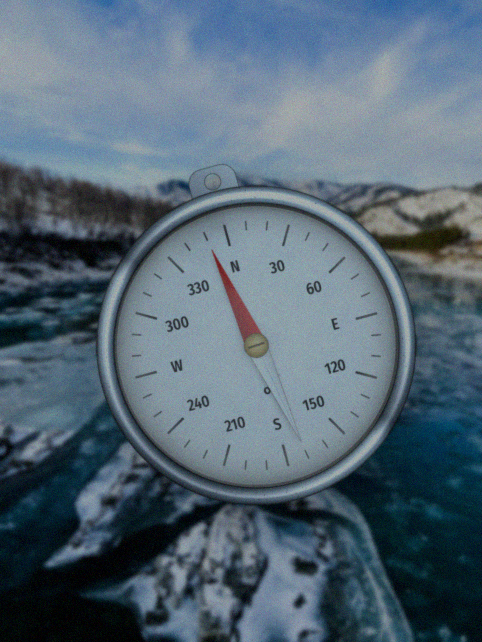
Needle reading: 350 °
